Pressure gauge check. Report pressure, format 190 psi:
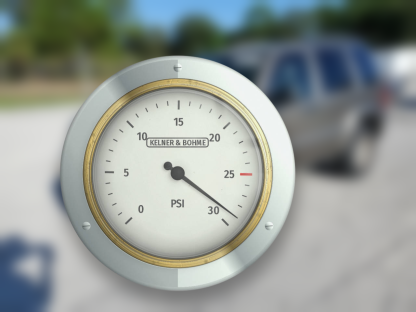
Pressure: 29 psi
